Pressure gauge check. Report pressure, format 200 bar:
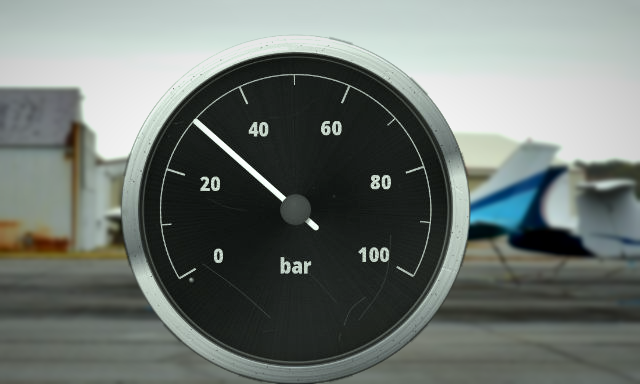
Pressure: 30 bar
